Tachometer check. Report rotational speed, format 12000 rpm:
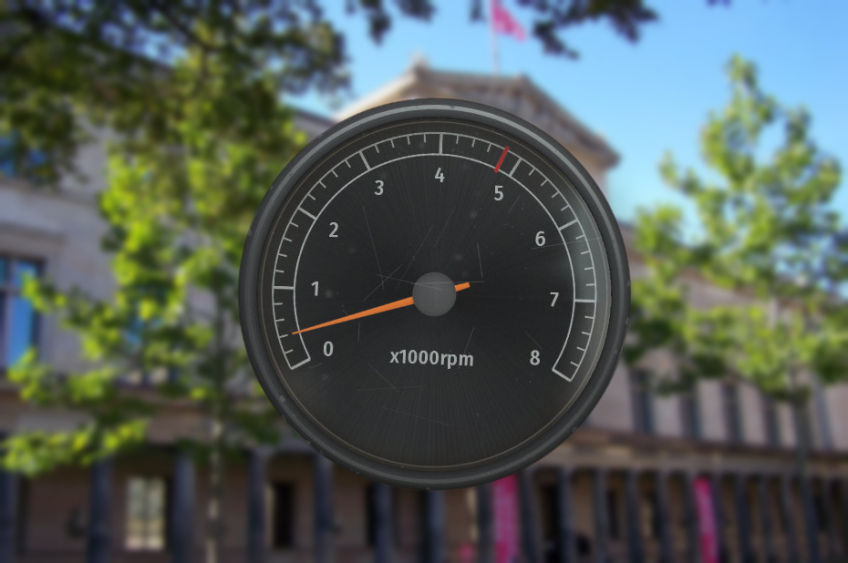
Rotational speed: 400 rpm
